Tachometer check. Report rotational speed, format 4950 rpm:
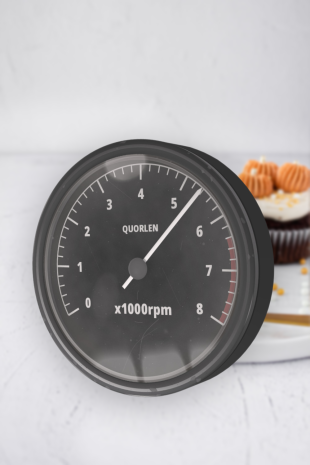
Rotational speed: 5400 rpm
